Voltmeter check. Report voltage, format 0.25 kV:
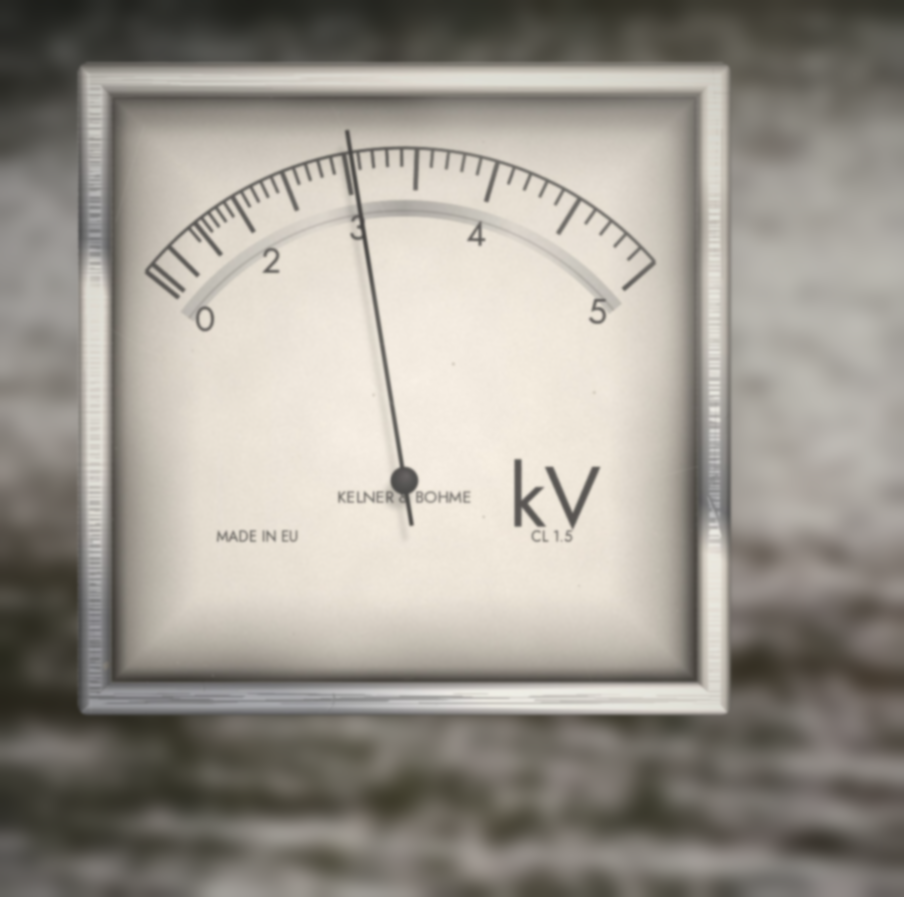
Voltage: 3.05 kV
